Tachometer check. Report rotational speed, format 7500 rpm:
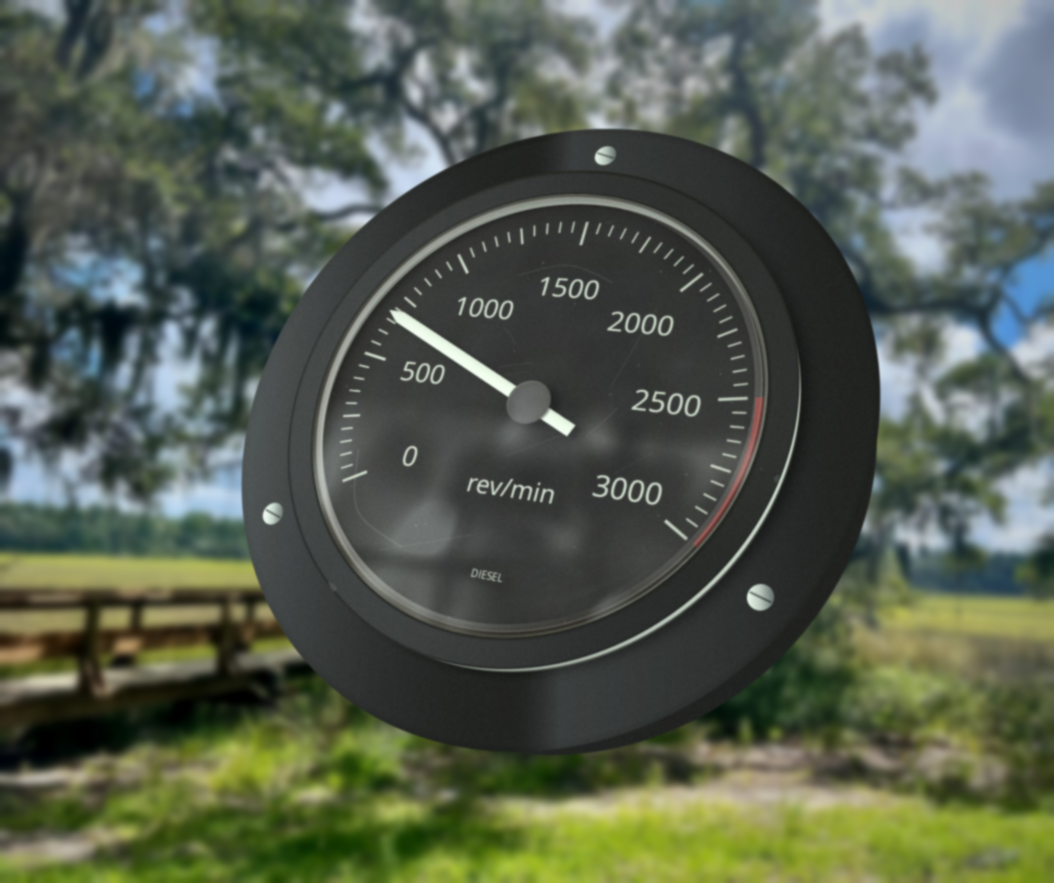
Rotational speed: 675 rpm
